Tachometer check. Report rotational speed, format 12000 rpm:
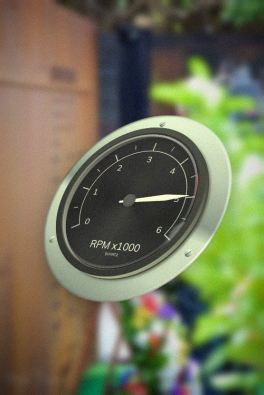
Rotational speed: 5000 rpm
